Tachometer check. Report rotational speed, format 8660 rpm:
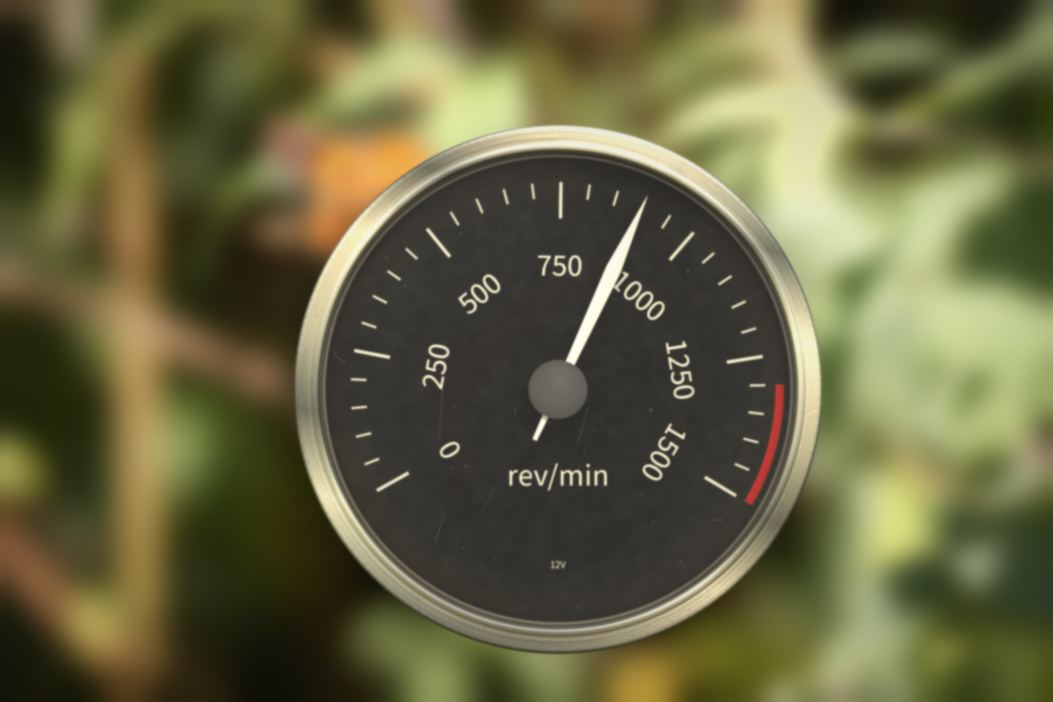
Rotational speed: 900 rpm
